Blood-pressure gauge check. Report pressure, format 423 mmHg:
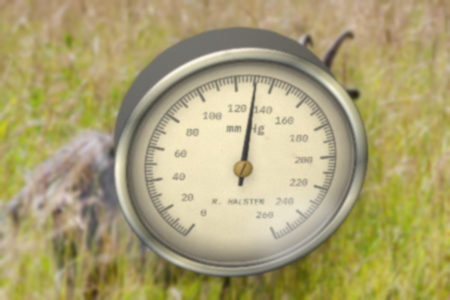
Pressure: 130 mmHg
